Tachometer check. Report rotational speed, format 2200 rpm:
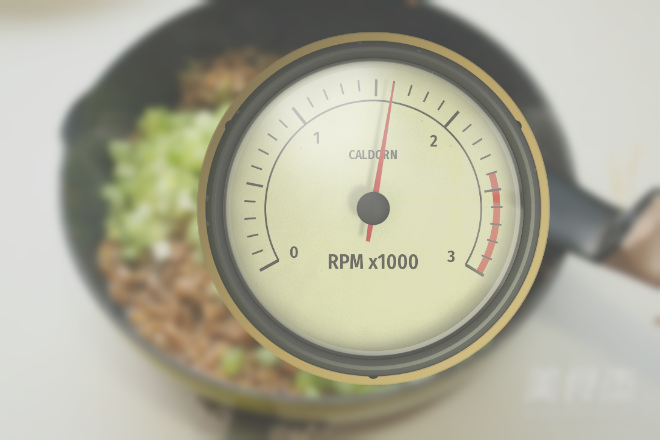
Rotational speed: 1600 rpm
